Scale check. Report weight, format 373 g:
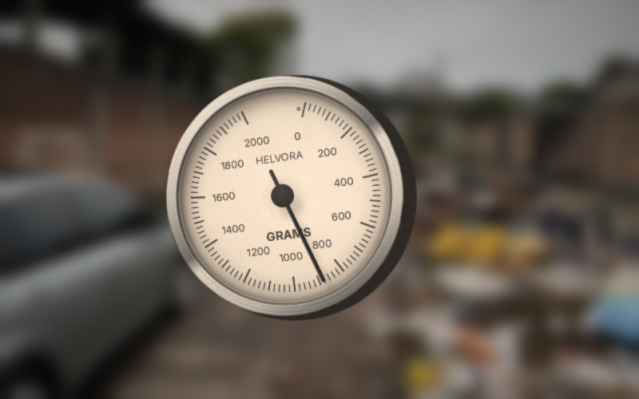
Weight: 880 g
